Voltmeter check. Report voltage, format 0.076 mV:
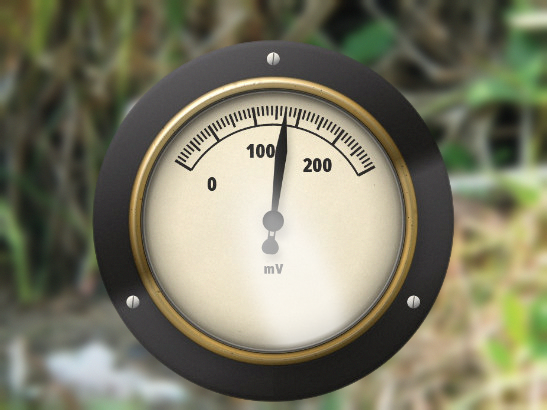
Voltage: 135 mV
